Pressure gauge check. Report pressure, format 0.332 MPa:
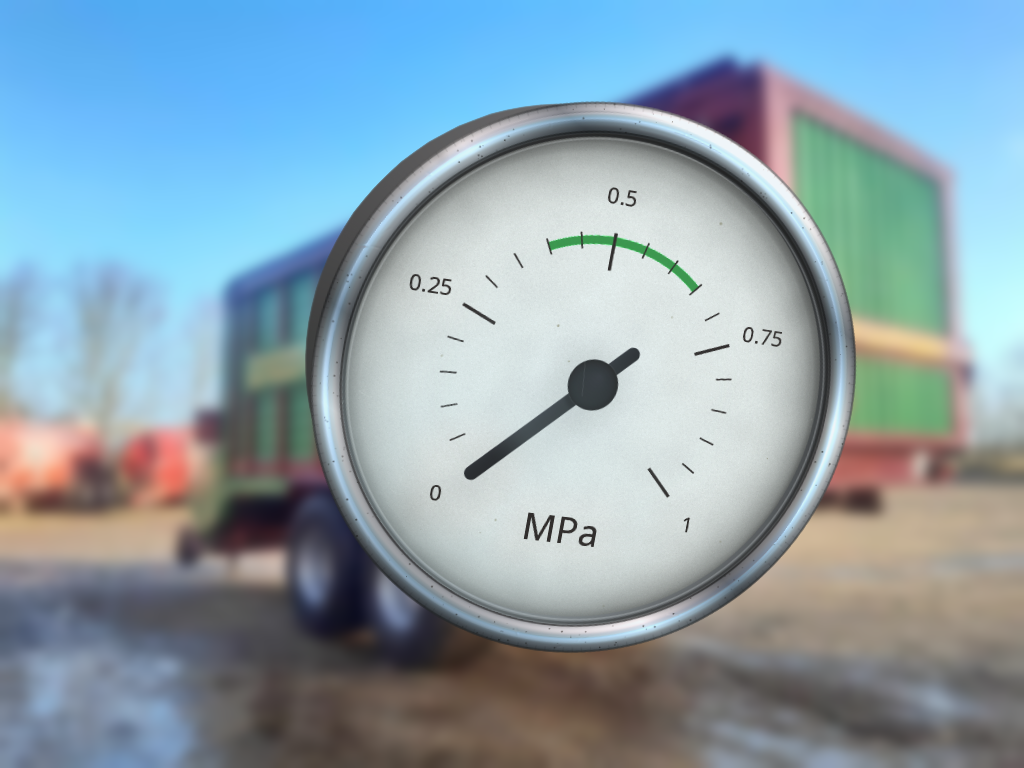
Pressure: 0 MPa
